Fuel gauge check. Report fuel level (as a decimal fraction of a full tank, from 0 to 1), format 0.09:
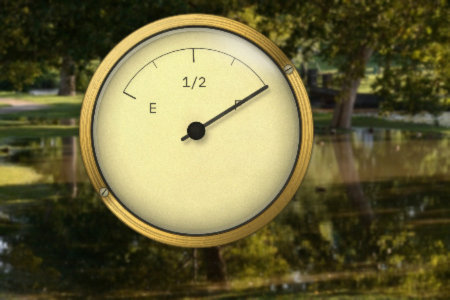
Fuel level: 1
